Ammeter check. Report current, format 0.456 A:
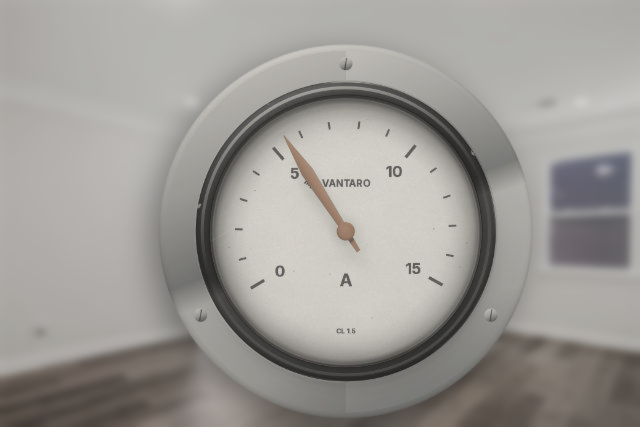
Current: 5.5 A
